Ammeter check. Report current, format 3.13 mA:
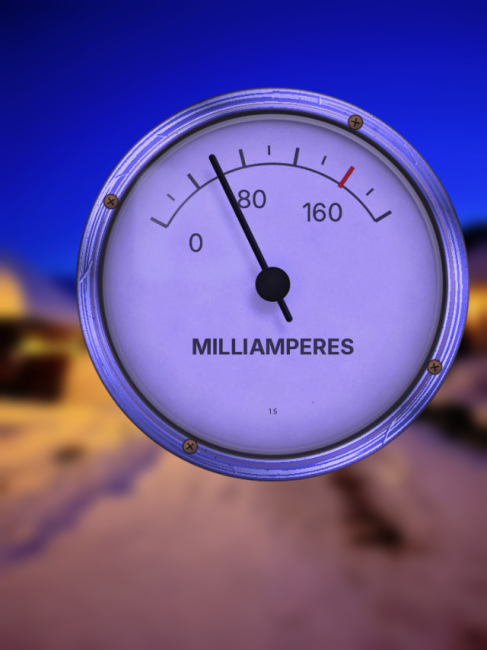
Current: 60 mA
